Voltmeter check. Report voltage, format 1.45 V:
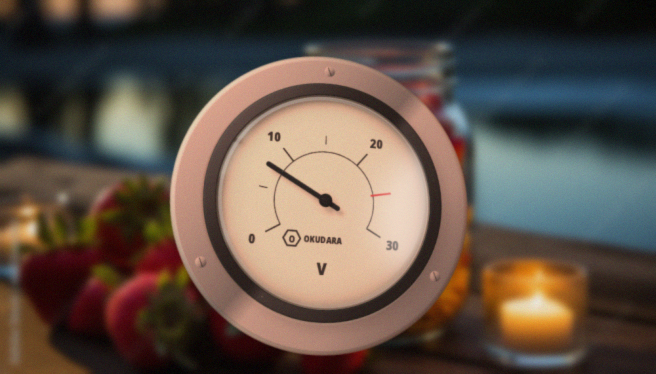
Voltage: 7.5 V
